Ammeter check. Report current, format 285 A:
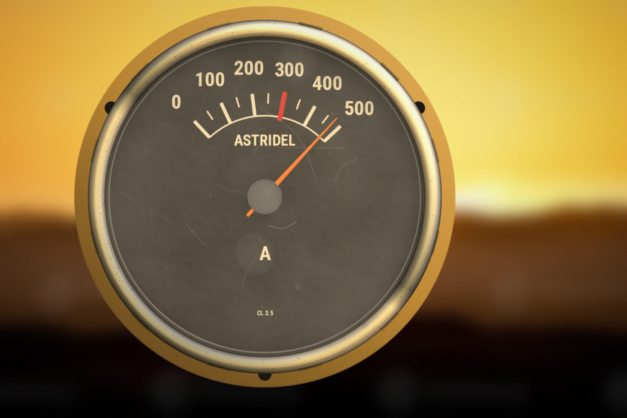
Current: 475 A
